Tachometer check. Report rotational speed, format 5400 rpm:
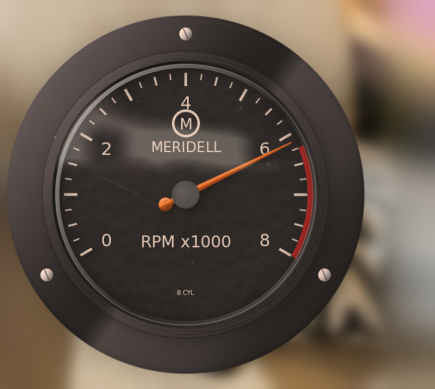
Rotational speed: 6125 rpm
